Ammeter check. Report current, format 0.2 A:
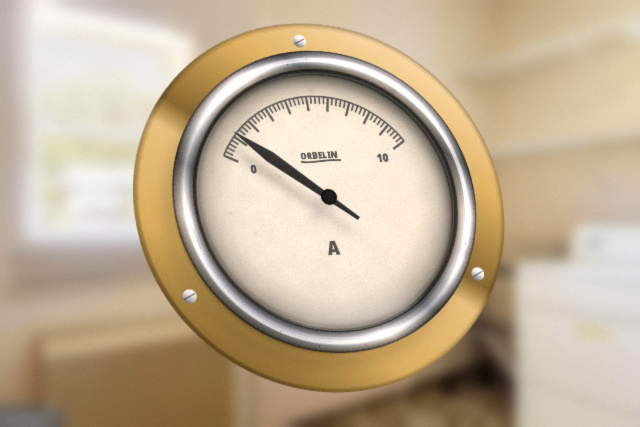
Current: 1 A
